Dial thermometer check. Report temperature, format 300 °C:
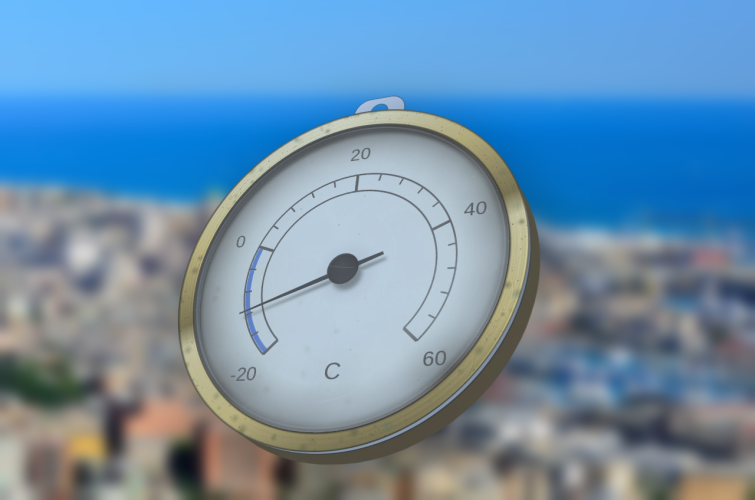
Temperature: -12 °C
